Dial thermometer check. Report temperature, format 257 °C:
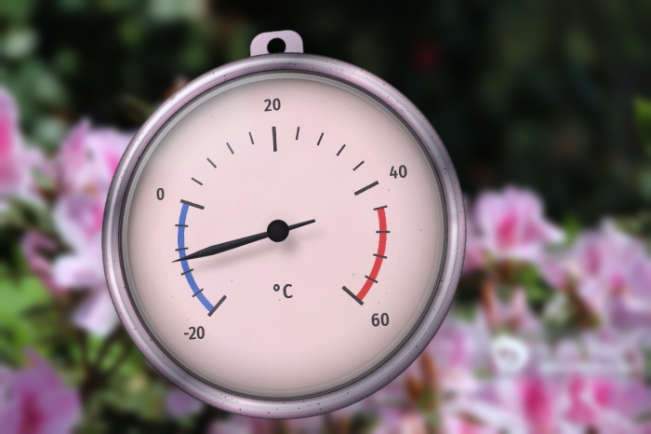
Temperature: -10 °C
